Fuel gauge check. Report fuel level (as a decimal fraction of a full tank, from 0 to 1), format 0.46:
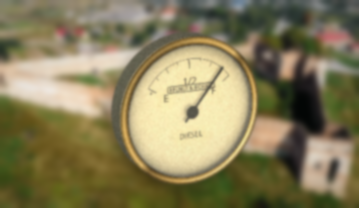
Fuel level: 0.875
